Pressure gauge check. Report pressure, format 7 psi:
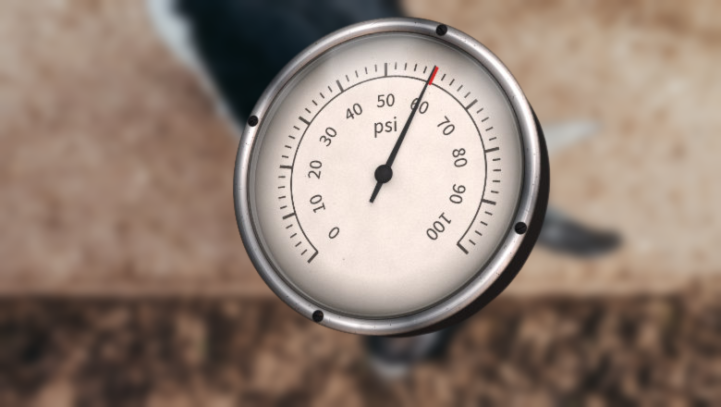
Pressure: 60 psi
